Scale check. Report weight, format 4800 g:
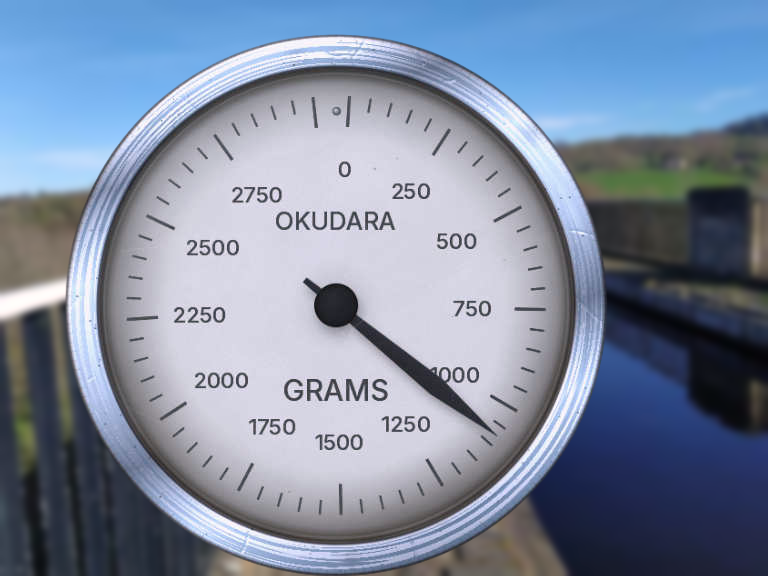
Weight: 1075 g
